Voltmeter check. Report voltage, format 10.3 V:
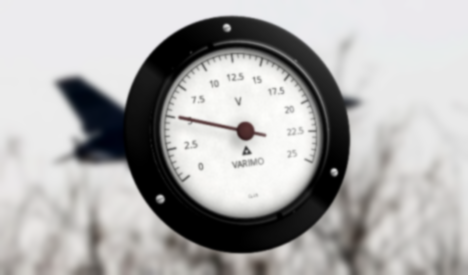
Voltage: 5 V
